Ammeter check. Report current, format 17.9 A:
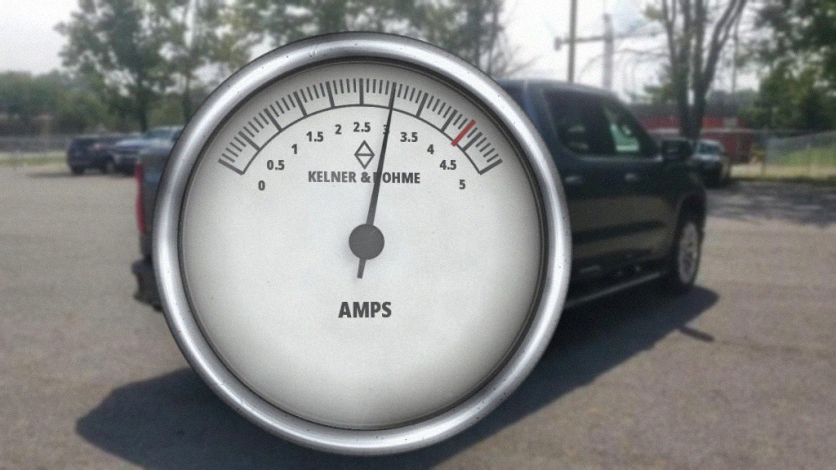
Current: 3 A
